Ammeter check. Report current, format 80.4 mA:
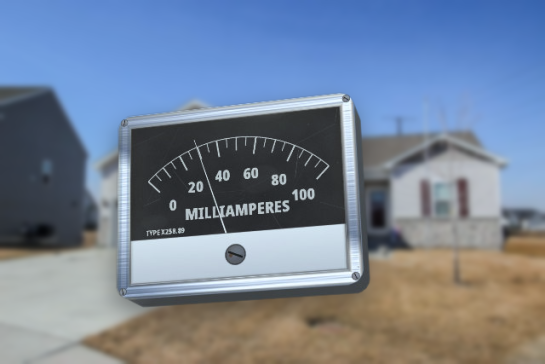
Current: 30 mA
